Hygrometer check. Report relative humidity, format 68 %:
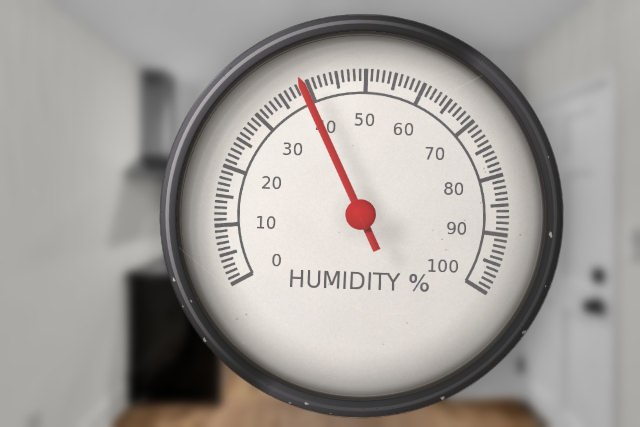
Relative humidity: 39 %
